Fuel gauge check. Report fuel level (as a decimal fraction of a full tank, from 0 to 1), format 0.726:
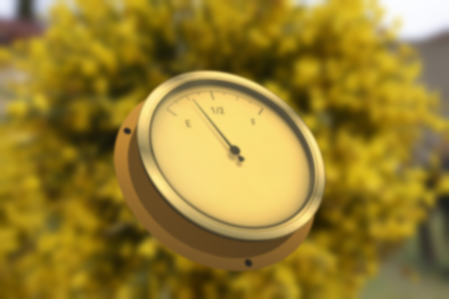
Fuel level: 0.25
